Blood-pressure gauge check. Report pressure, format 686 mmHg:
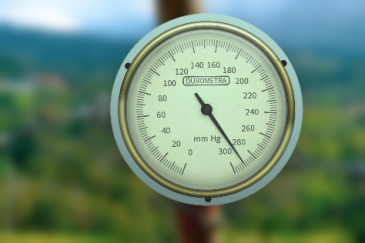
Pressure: 290 mmHg
